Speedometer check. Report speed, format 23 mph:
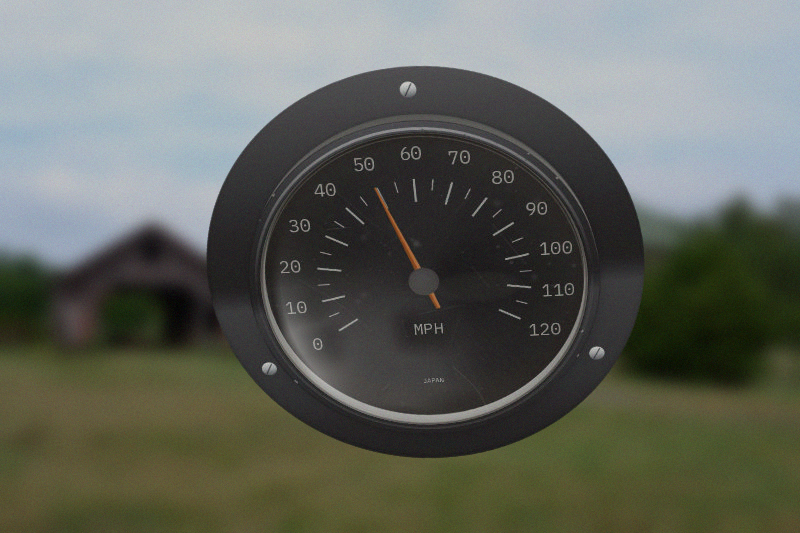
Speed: 50 mph
